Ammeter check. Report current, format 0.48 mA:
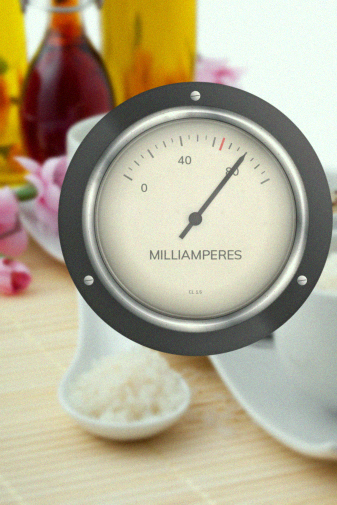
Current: 80 mA
